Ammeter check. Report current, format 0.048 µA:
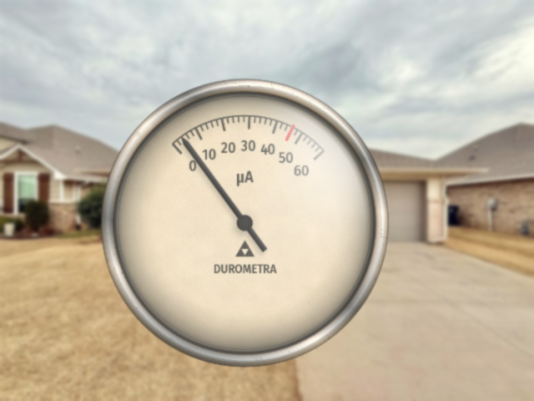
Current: 4 µA
